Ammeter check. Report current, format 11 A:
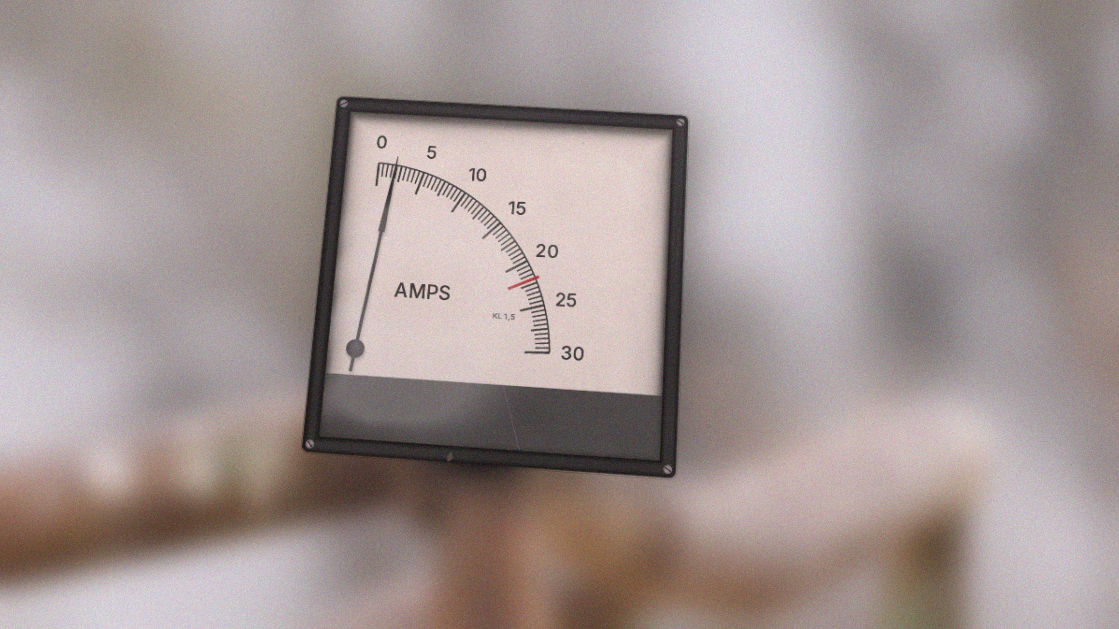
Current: 2 A
